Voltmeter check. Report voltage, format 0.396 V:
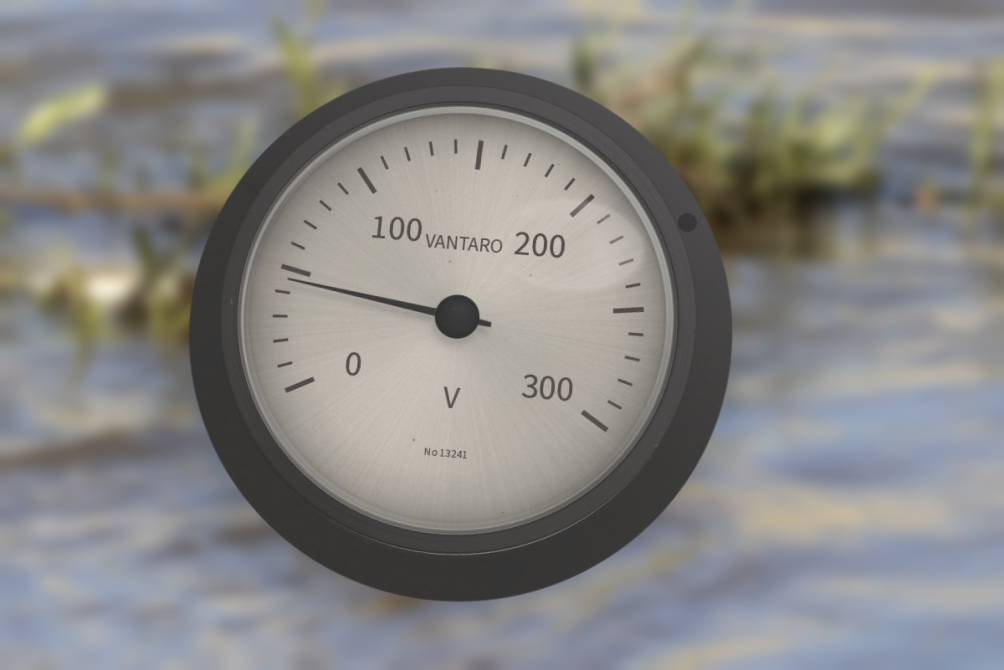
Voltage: 45 V
